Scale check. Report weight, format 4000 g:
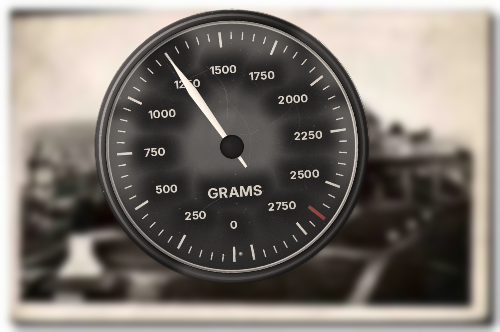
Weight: 1250 g
